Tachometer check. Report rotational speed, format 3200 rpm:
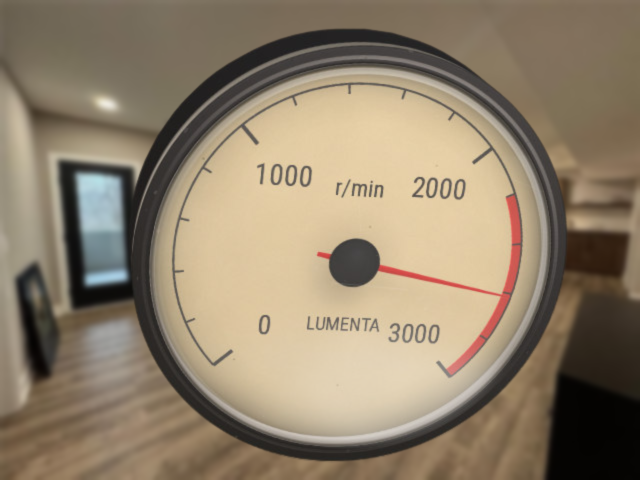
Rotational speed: 2600 rpm
